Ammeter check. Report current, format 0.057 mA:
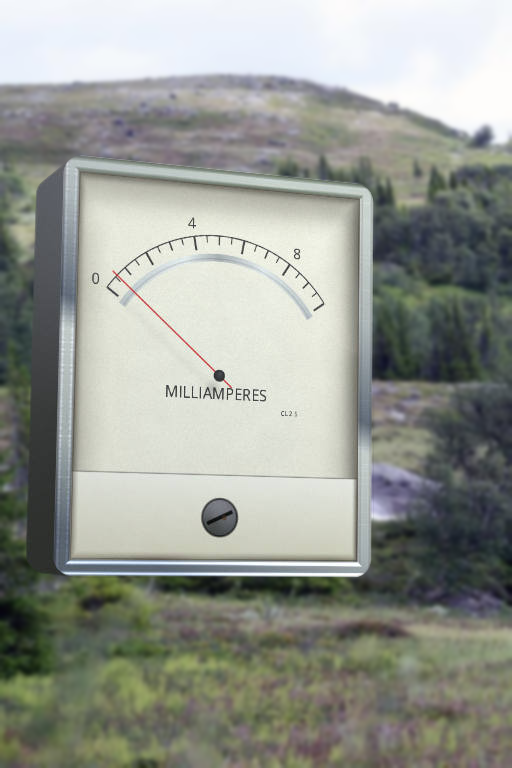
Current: 0.5 mA
